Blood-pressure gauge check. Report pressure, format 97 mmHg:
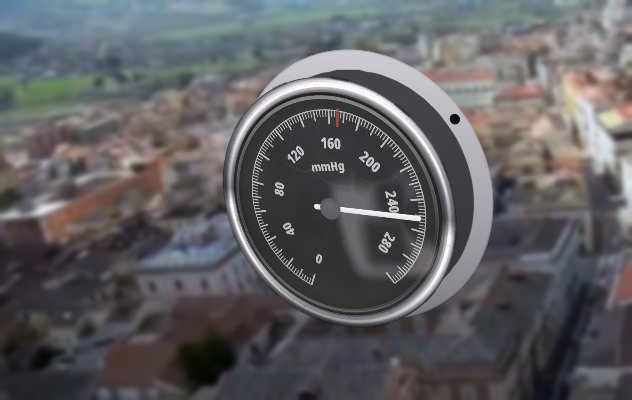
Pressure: 250 mmHg
